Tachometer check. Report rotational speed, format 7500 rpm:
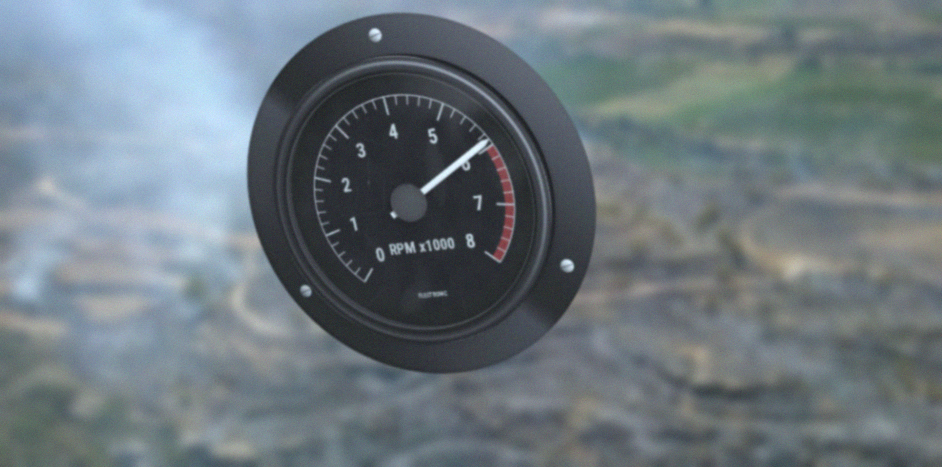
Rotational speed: 5900 rpm
